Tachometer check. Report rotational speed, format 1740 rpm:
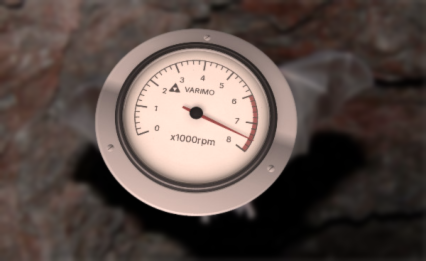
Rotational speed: 7600 rpm
